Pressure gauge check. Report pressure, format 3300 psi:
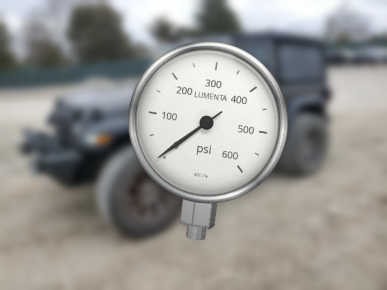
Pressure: 0 psi
